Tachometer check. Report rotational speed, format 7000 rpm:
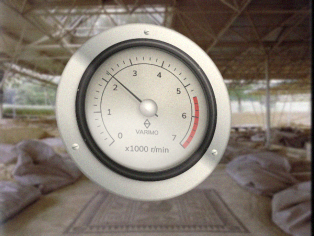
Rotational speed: 2200 rpm
